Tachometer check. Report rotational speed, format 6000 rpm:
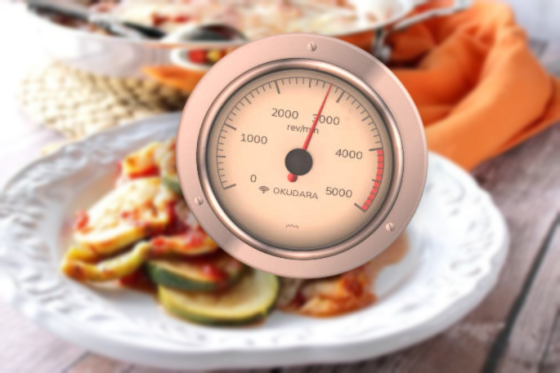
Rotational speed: 2800 rpm
